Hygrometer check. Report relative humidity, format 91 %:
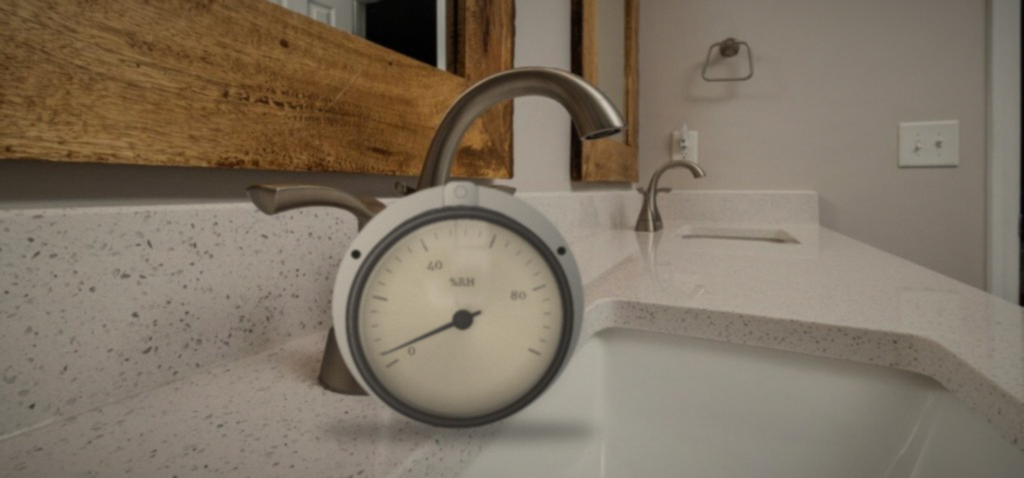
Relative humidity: 4 %
